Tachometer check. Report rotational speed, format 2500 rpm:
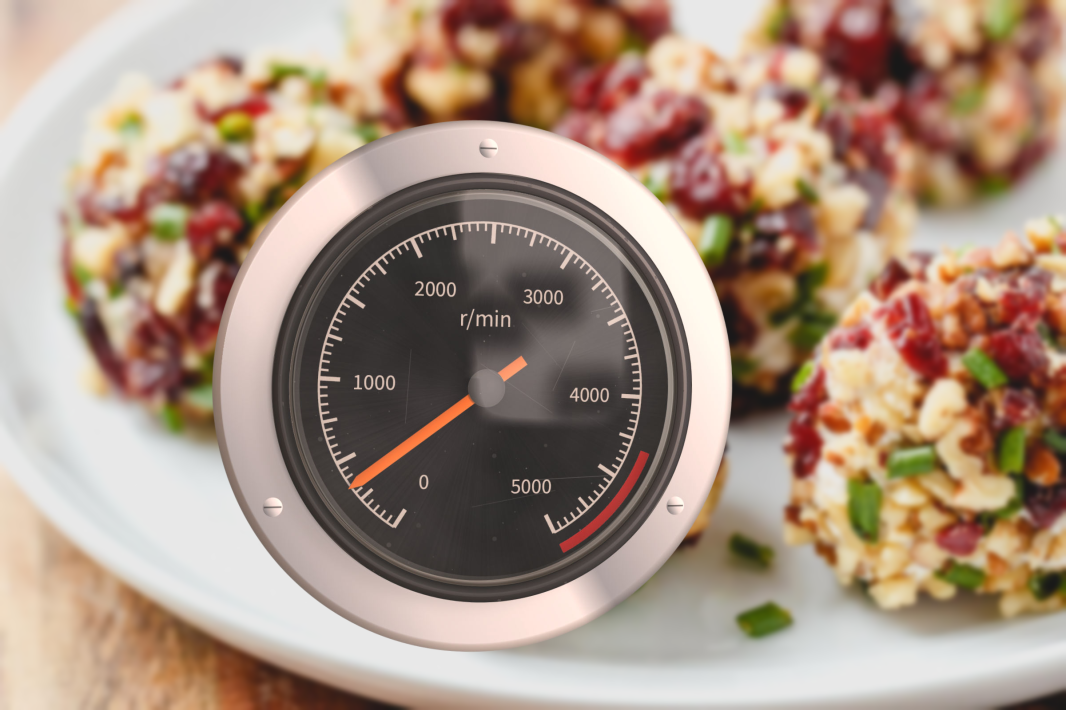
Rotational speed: 350 rpm
